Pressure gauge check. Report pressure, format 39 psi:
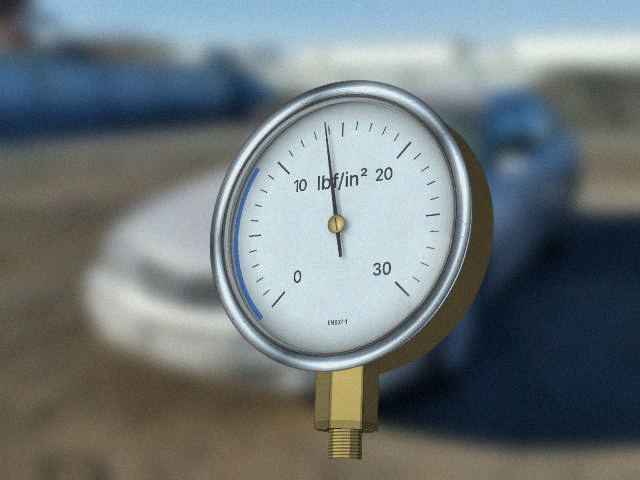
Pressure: 14 psi
